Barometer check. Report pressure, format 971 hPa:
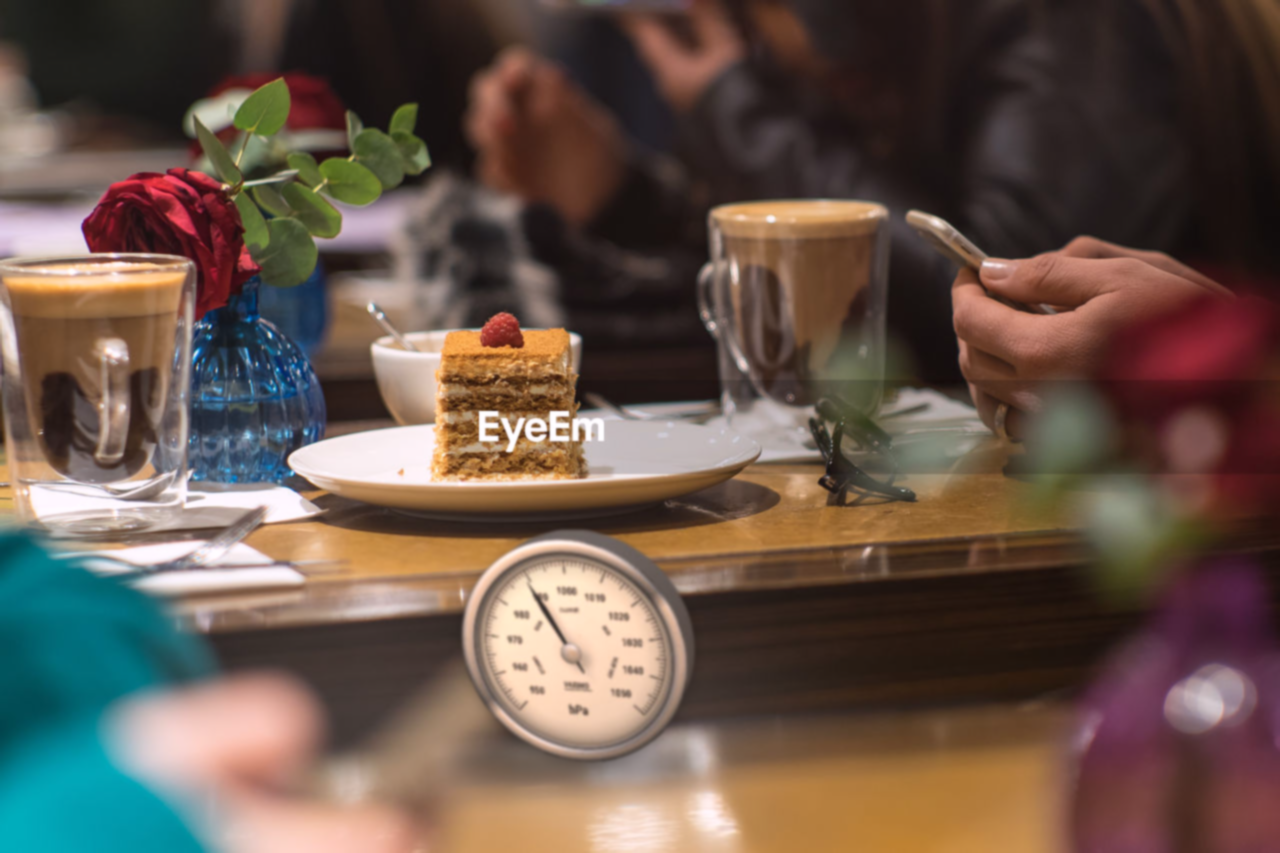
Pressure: 990 hPa
